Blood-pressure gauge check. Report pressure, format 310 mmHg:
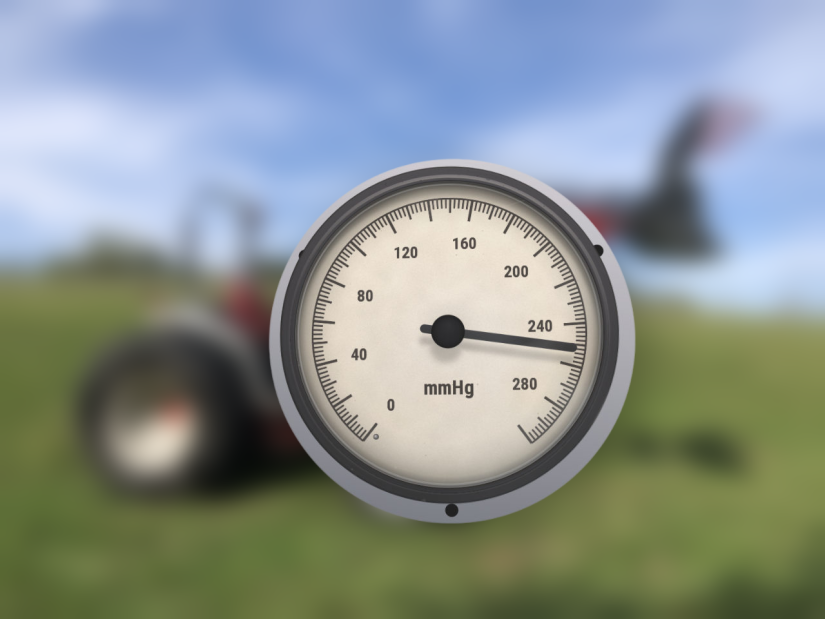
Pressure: 252 mmHg
